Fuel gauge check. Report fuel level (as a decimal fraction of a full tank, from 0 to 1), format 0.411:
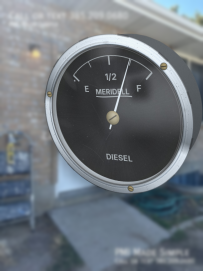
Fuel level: 0.75
